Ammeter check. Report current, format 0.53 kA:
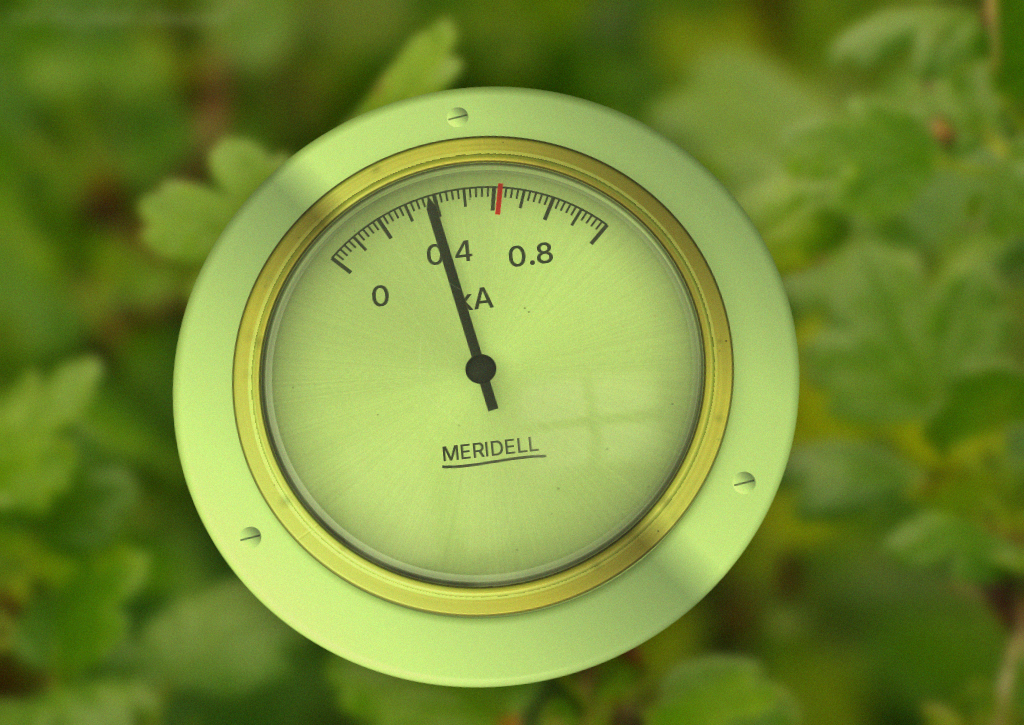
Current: 0.38 kA
